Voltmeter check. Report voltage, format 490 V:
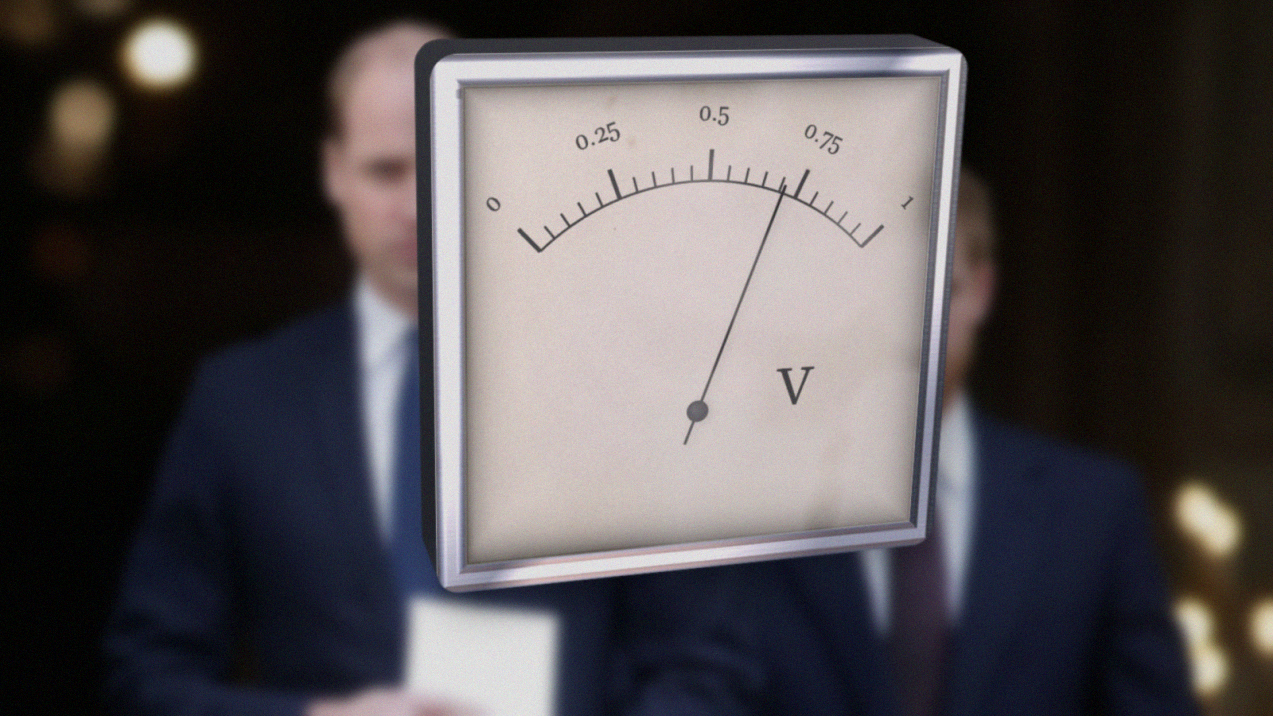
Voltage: 0.7 V
